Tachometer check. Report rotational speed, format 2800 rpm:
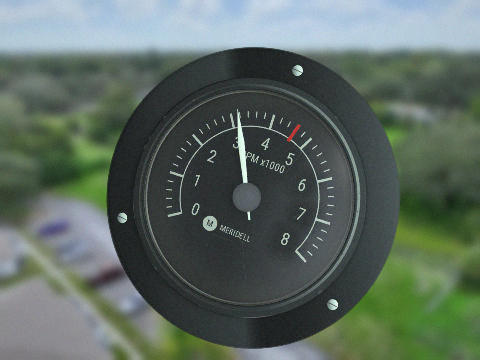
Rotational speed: 3200 rpm
